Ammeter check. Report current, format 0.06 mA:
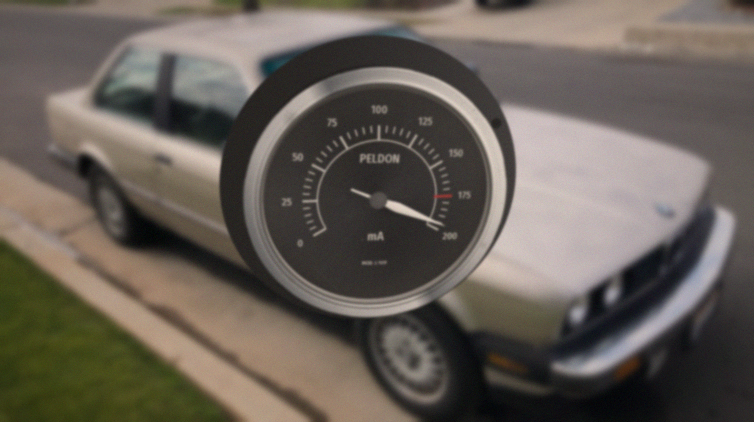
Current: 195 mA
